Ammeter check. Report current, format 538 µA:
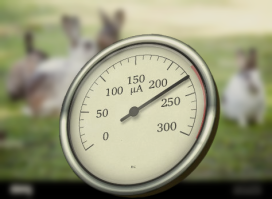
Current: 230 µA
